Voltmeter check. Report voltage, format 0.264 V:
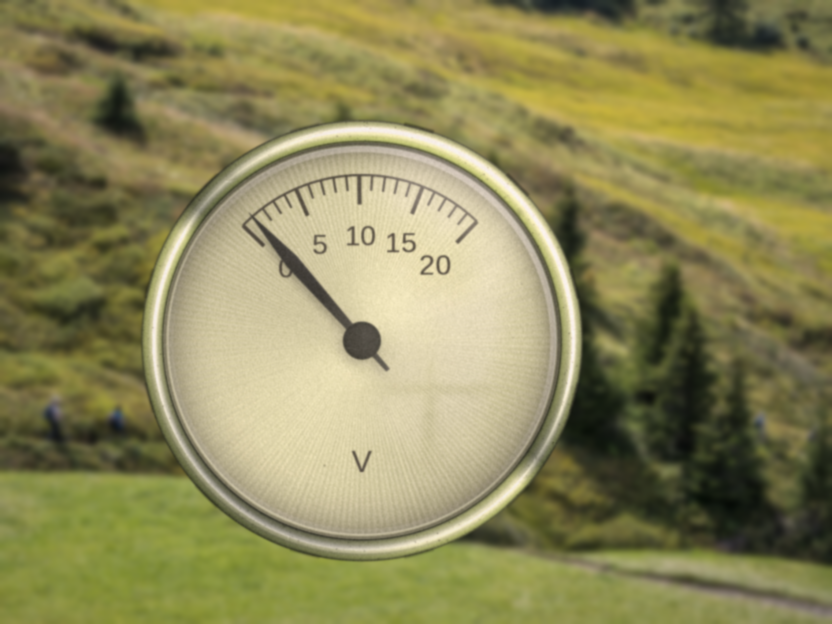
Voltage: 1 V
